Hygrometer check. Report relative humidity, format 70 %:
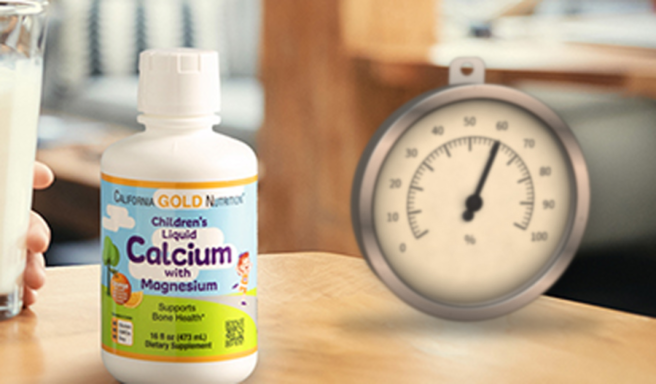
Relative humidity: 60 %
